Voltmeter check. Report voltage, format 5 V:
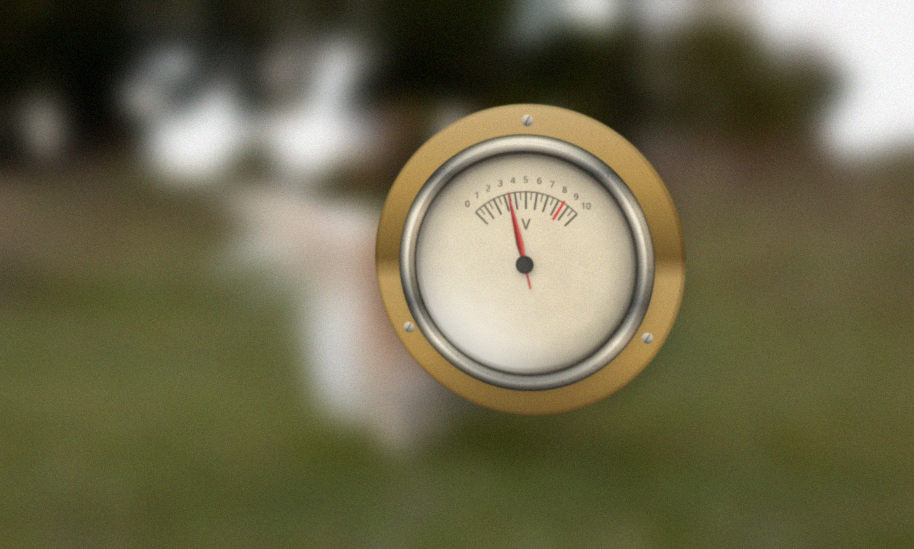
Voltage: 3.5 V
